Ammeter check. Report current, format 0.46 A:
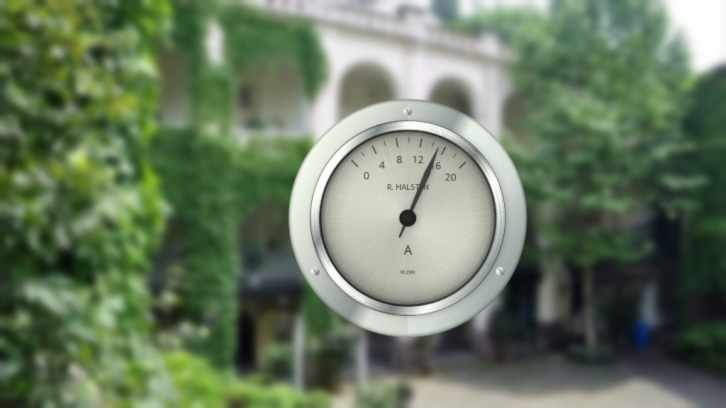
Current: 15 A
